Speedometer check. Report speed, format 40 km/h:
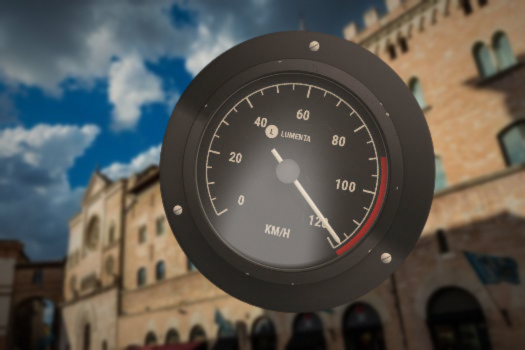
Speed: 117.5 km/h
